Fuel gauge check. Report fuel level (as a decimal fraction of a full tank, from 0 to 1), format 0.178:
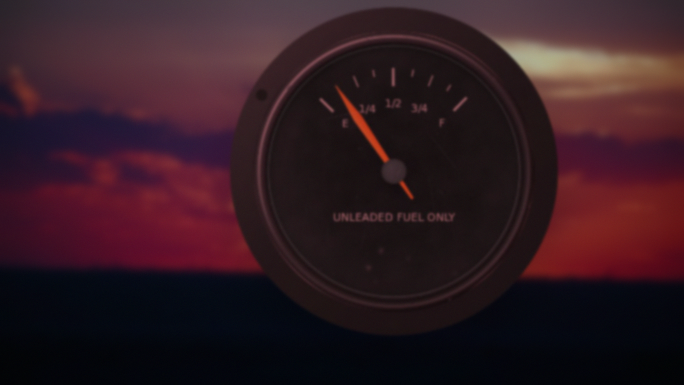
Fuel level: 0.125
